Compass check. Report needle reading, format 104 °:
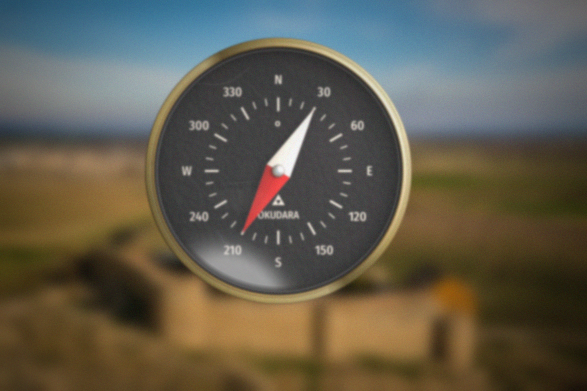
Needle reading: 210 °
